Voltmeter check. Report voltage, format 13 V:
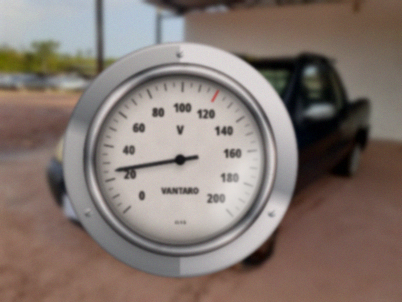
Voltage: 25 V
